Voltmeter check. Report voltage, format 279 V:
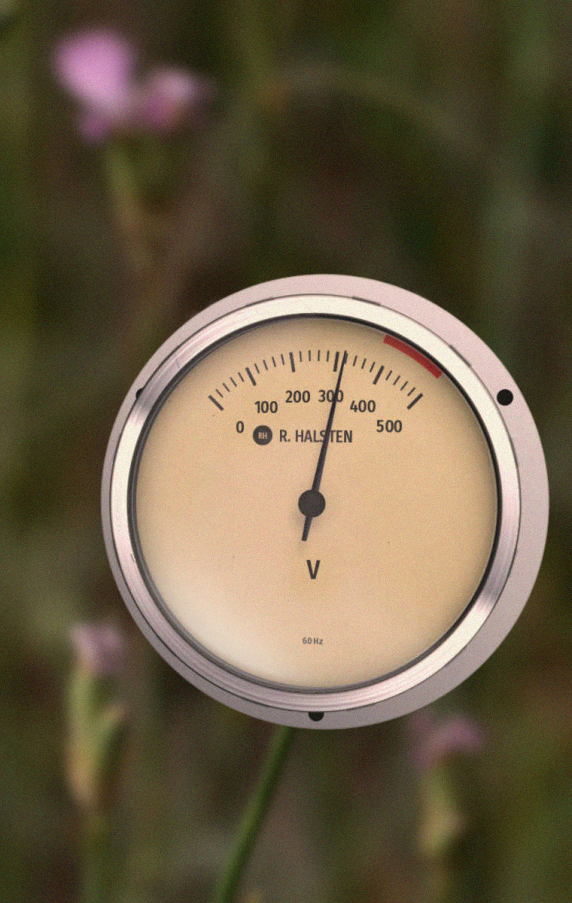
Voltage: 320 V
